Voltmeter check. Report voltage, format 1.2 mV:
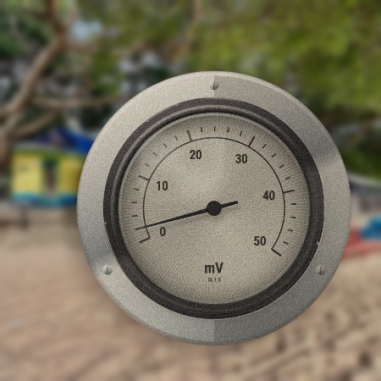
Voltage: 2 mV
